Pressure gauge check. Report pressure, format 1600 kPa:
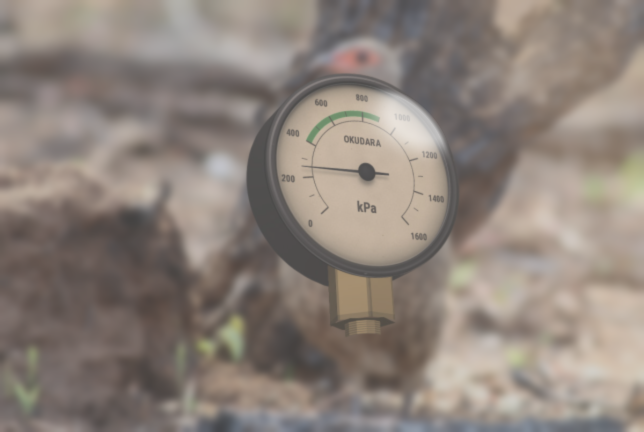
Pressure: 250 kPa
